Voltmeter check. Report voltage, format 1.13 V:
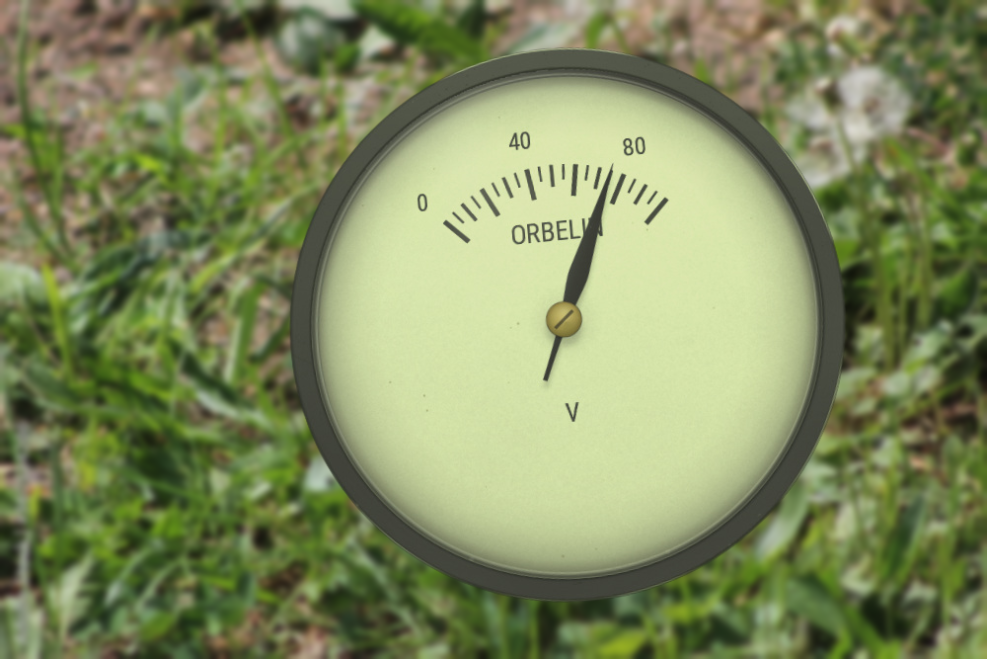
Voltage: 75 V
